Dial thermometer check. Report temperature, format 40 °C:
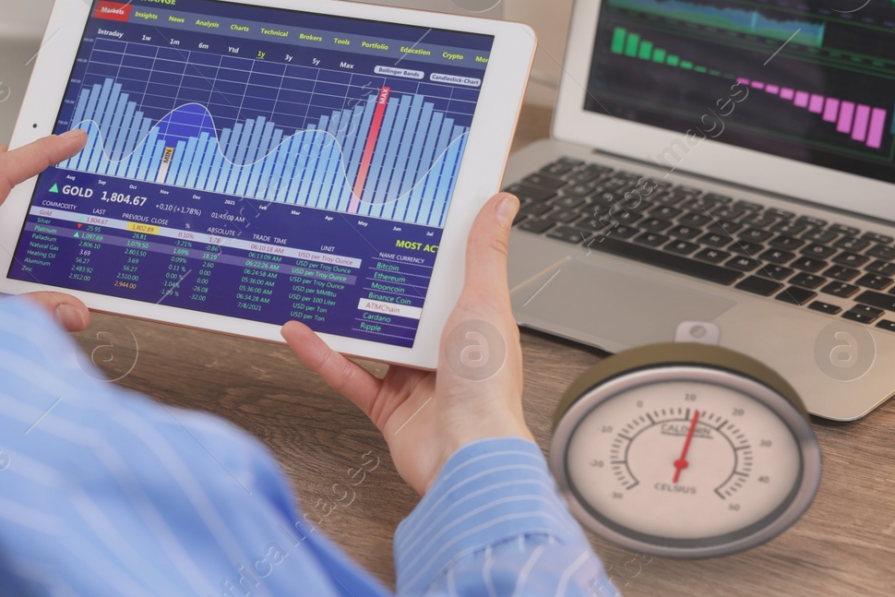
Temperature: 12 °C
